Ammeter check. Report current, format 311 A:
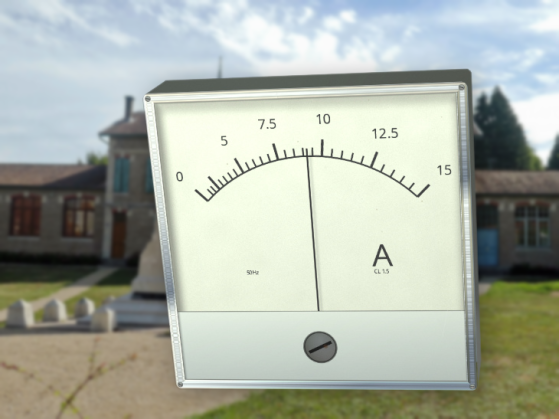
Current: 9.25 A
